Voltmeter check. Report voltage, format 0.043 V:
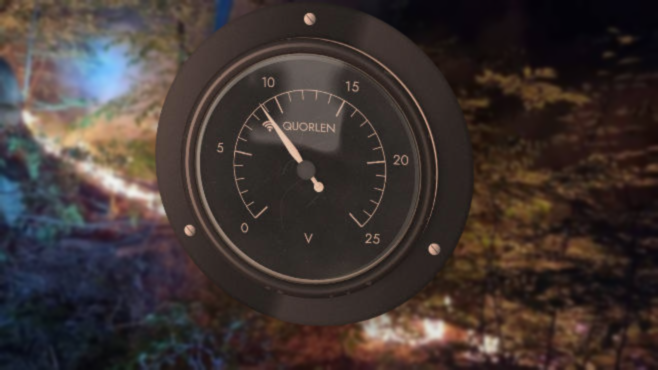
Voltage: 9 V
